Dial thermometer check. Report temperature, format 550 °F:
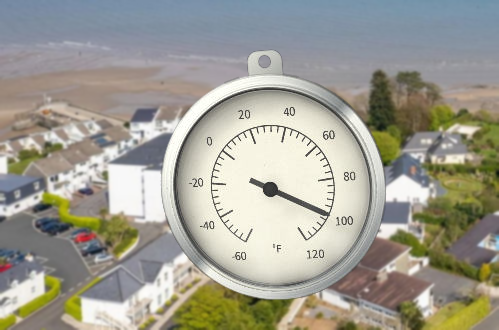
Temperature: 100 °F
